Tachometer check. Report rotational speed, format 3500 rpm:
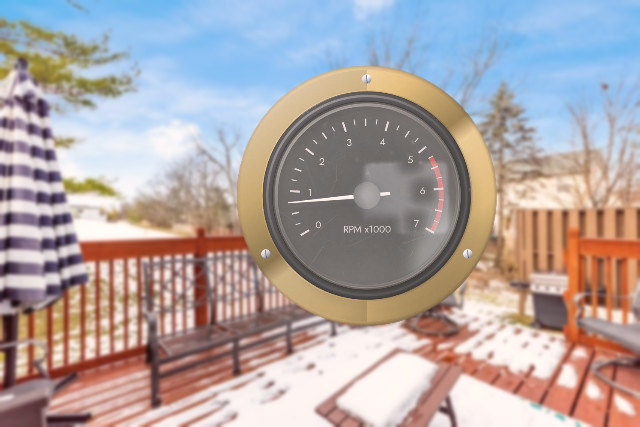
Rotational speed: 750 rpm
